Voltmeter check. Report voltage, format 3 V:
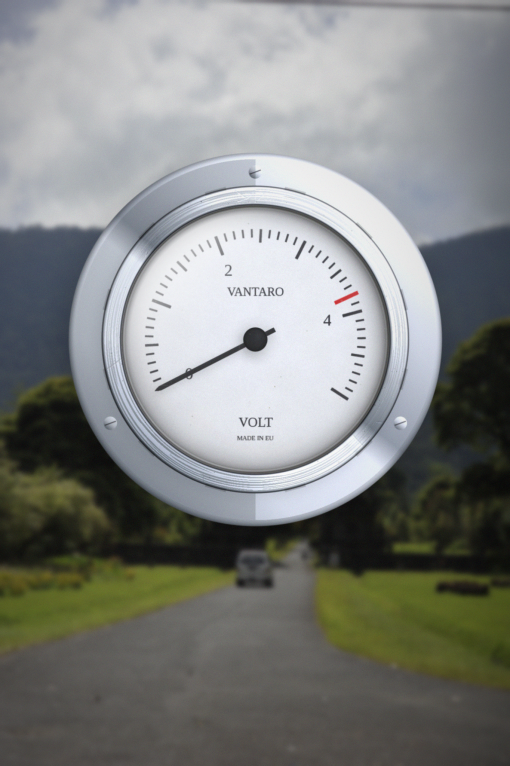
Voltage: 0 V
